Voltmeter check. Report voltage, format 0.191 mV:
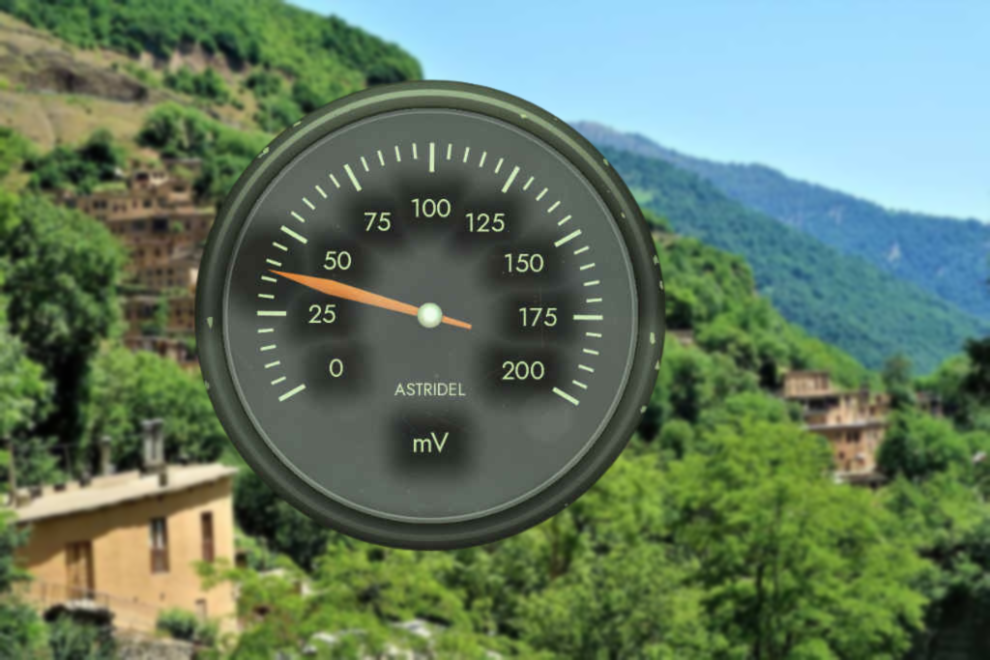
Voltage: 37.5 mV
